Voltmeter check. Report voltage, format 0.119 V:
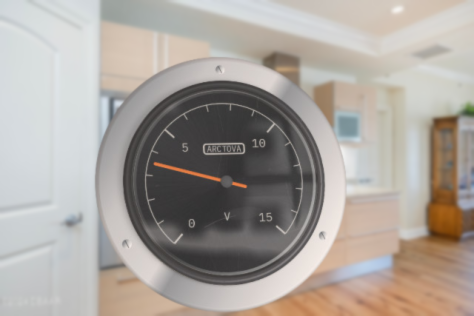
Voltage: 3.5 V
